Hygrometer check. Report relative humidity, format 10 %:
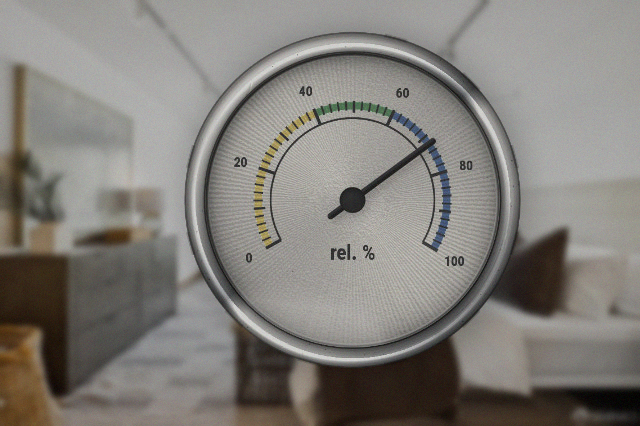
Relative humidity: 72 %
